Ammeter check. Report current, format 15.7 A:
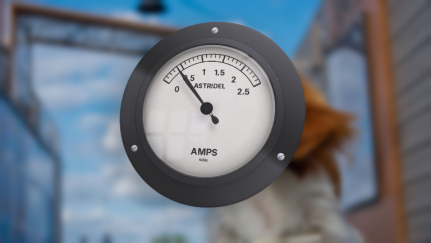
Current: 0.4 A
